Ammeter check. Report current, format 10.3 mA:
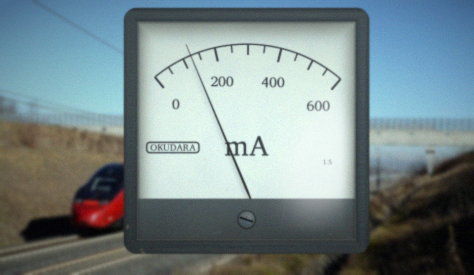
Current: 125 mA
